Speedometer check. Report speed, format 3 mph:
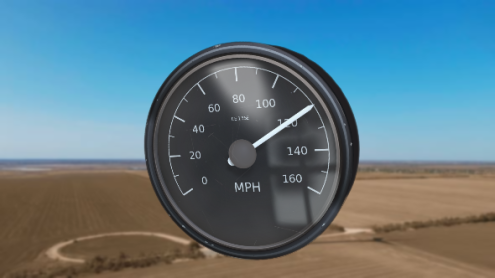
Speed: 120 mph
